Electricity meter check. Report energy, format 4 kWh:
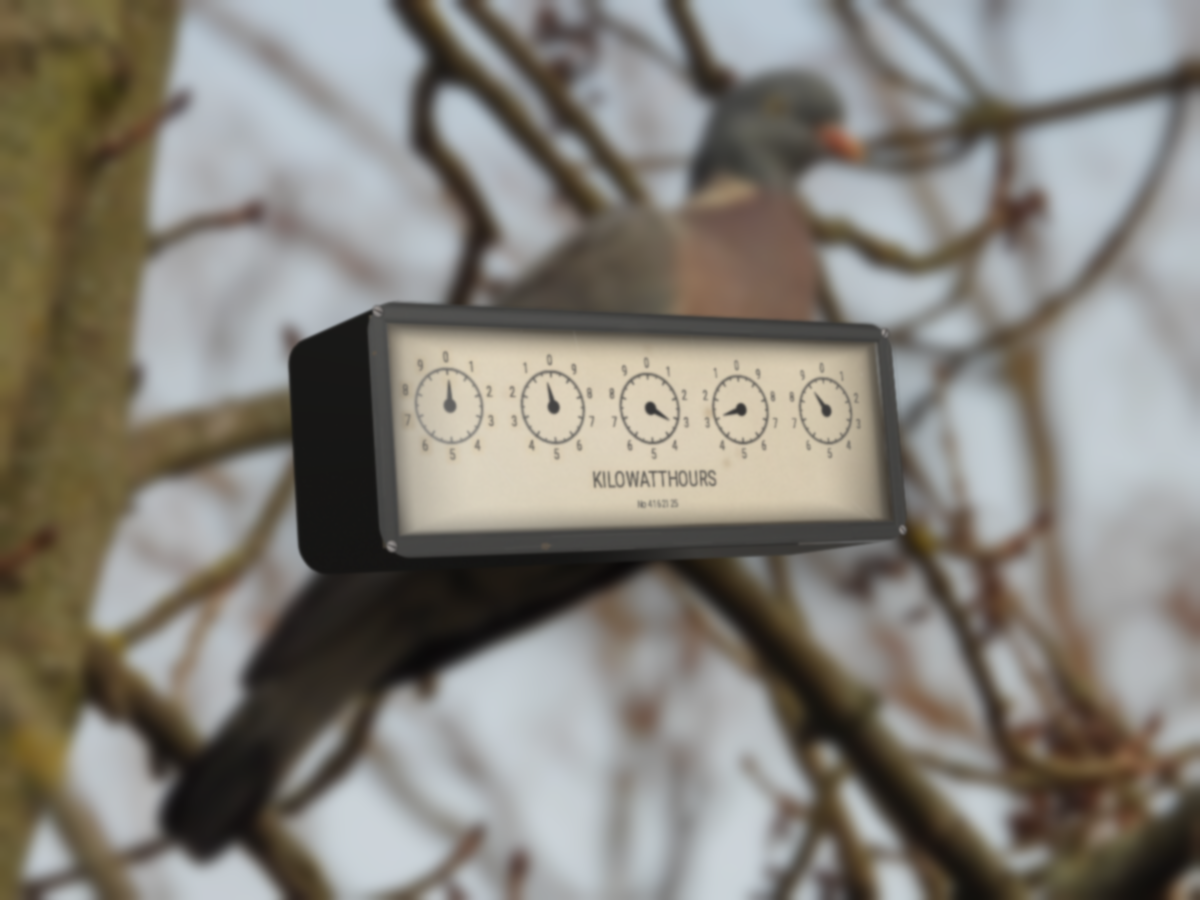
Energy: 329 kWh
